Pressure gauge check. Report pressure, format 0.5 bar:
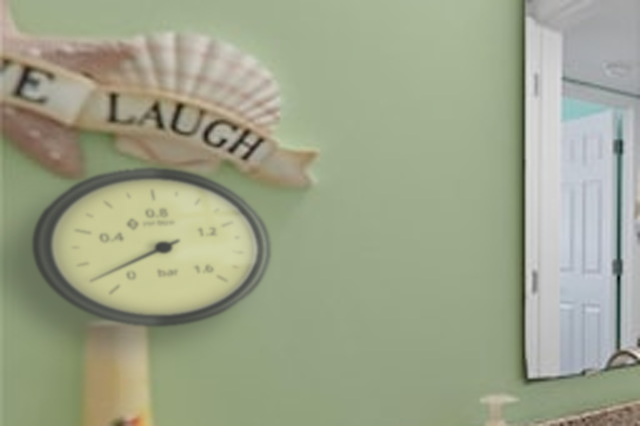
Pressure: 0.1 bar
